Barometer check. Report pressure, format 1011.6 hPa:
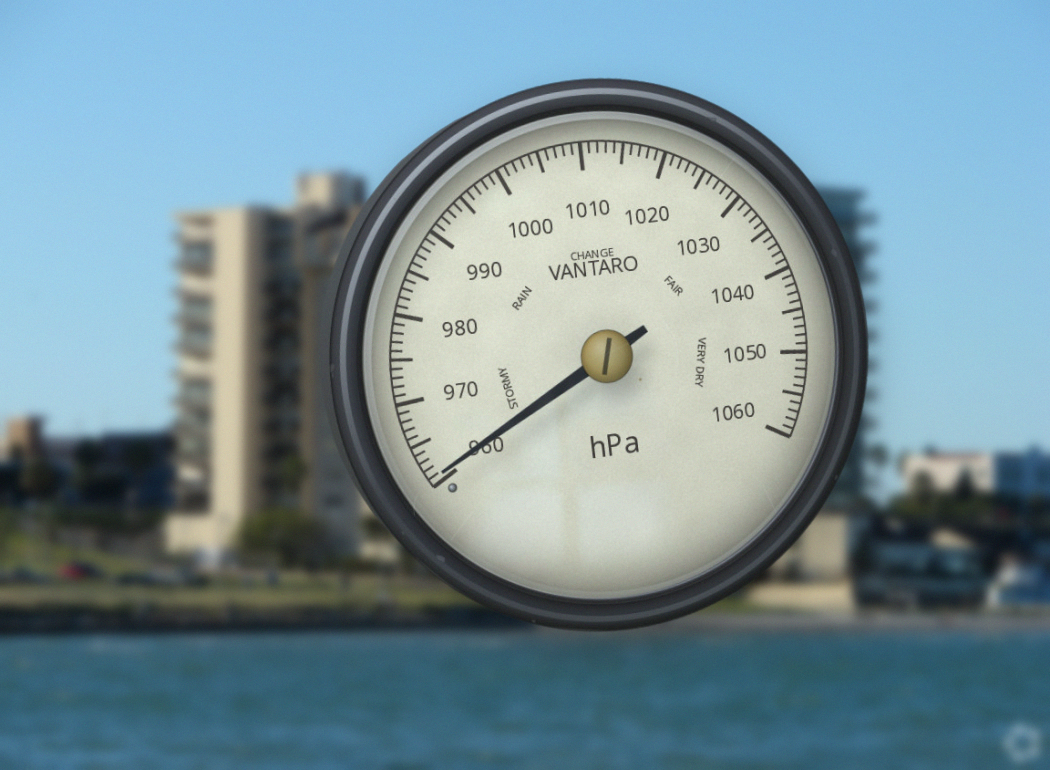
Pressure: 961 hPa
